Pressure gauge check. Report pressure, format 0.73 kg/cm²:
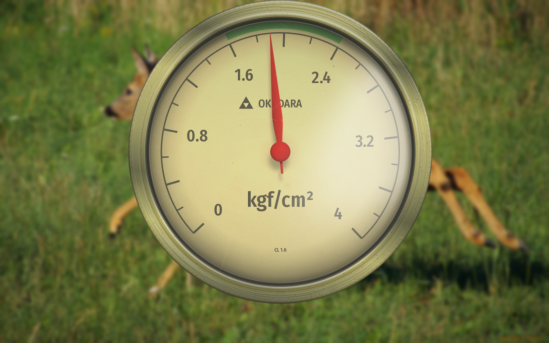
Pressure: 1.9 kg/cm²
